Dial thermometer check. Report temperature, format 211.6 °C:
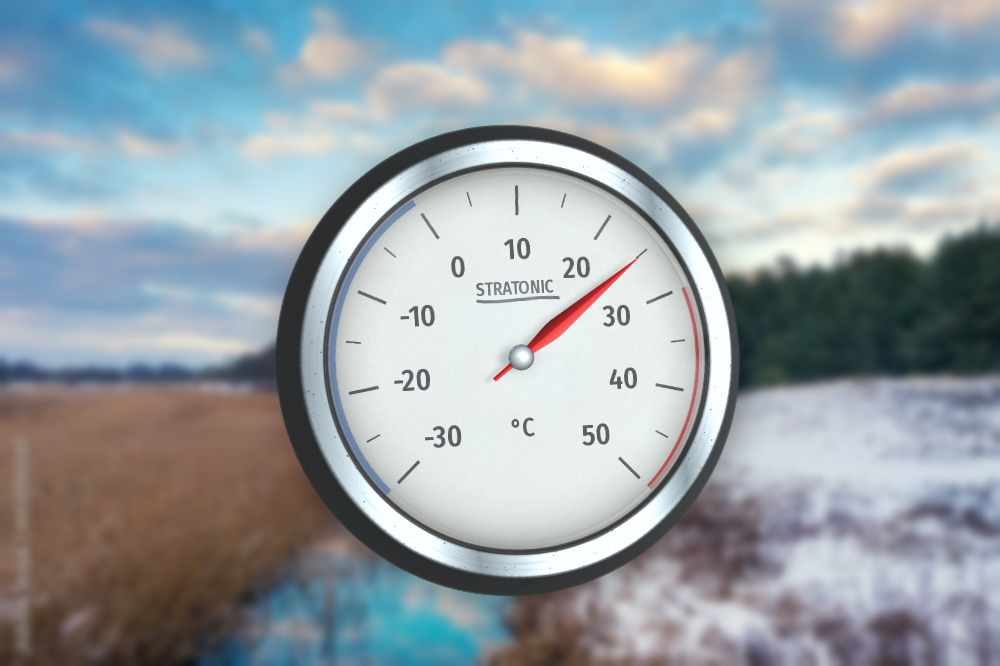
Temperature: 25 °C
